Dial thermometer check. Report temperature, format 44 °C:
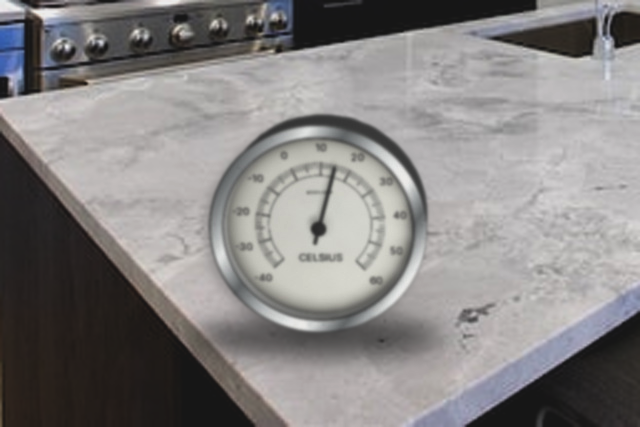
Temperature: 15 °C
